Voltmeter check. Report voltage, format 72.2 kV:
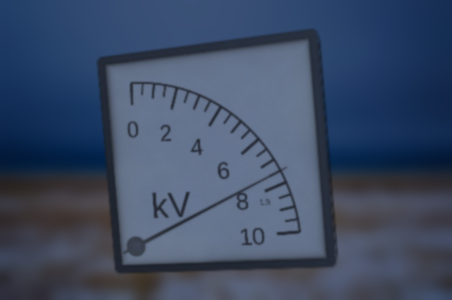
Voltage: 7.5 kV
